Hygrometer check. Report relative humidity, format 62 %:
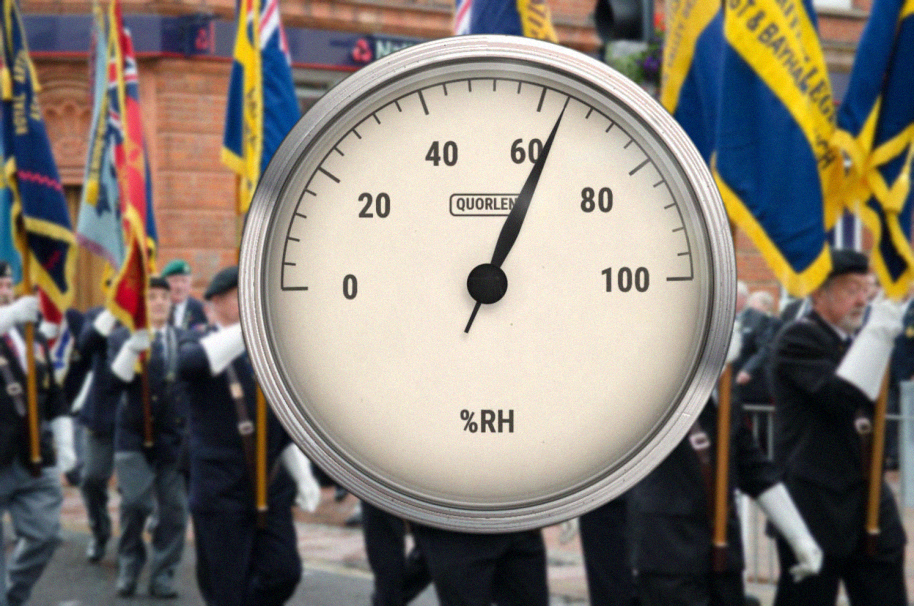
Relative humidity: 64 %
